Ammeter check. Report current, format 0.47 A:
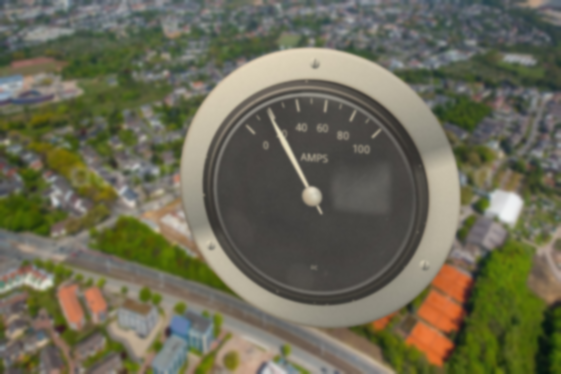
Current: 20 A
